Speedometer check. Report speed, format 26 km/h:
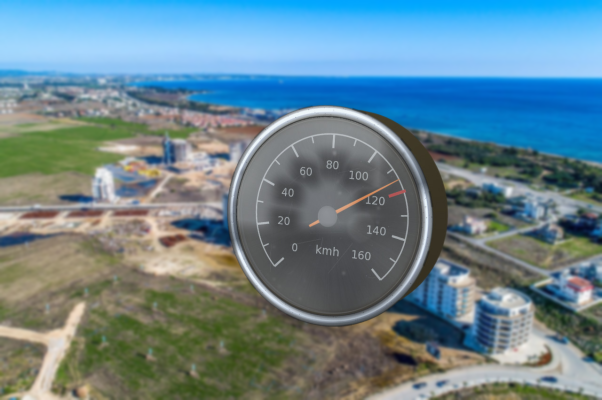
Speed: 115 km/h
